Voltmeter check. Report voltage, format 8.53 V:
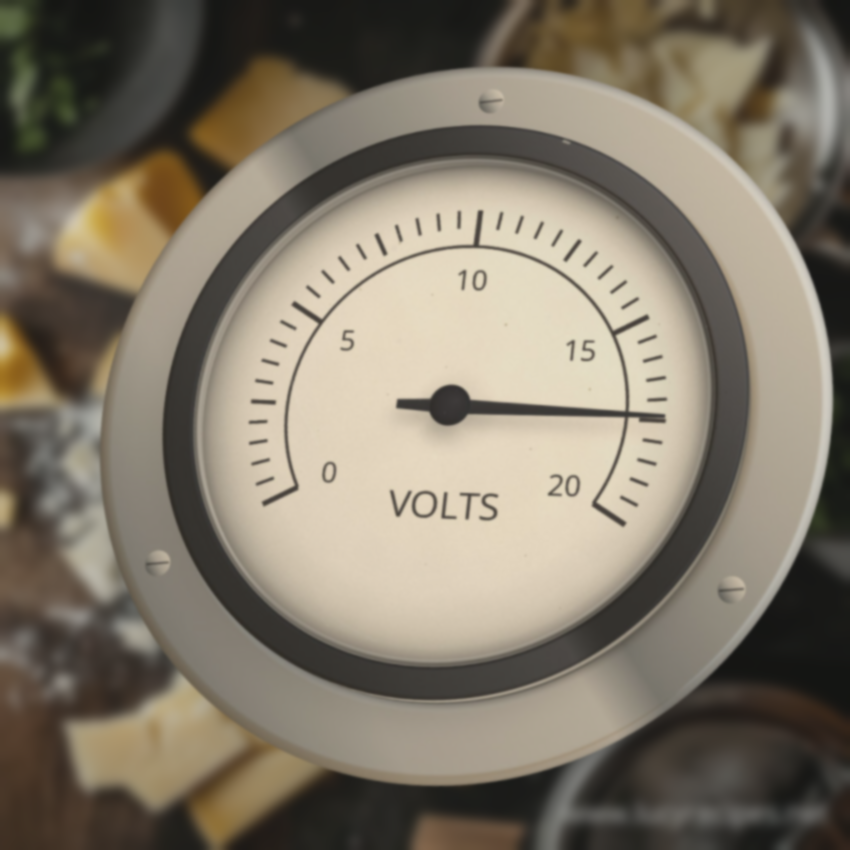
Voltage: 17.5 V
